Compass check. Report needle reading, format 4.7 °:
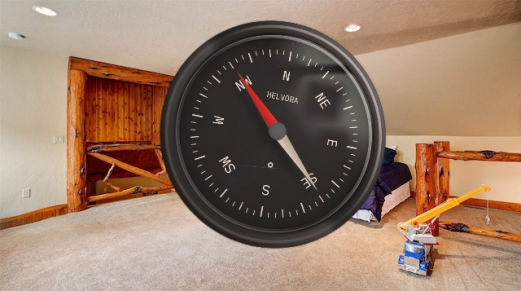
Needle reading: 315 °
